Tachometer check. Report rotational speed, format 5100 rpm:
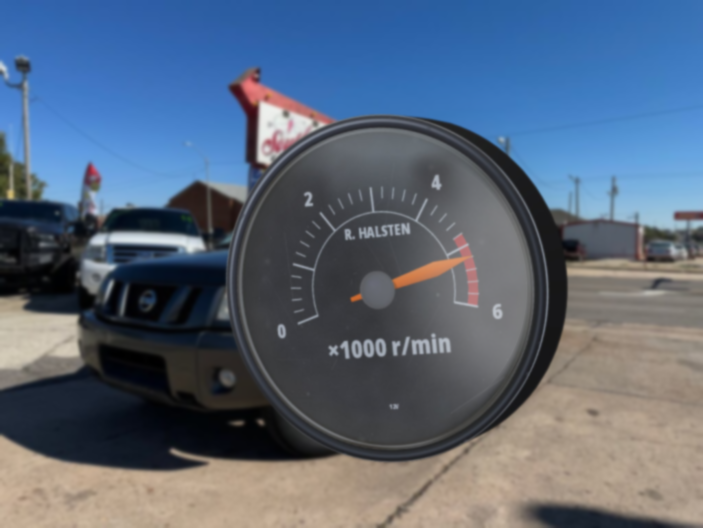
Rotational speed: 5200 rpm
